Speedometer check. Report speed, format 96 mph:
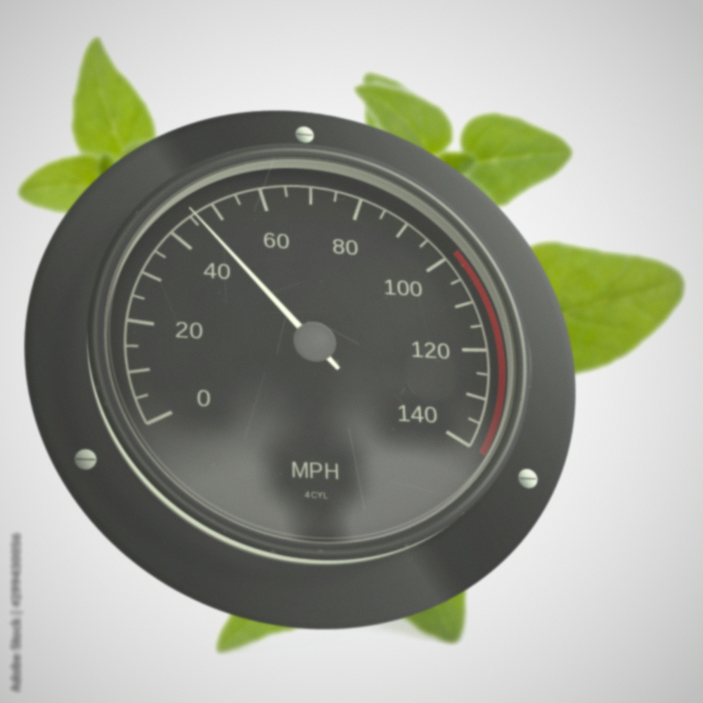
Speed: 45 mph
